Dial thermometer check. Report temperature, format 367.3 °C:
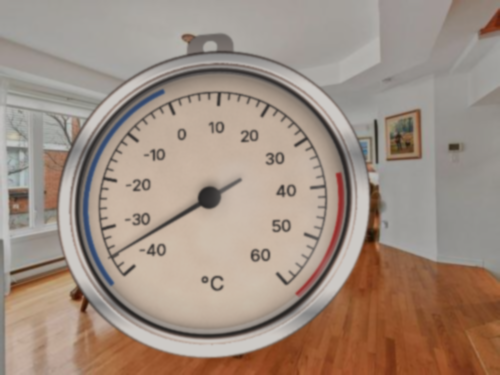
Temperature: -36 °C
